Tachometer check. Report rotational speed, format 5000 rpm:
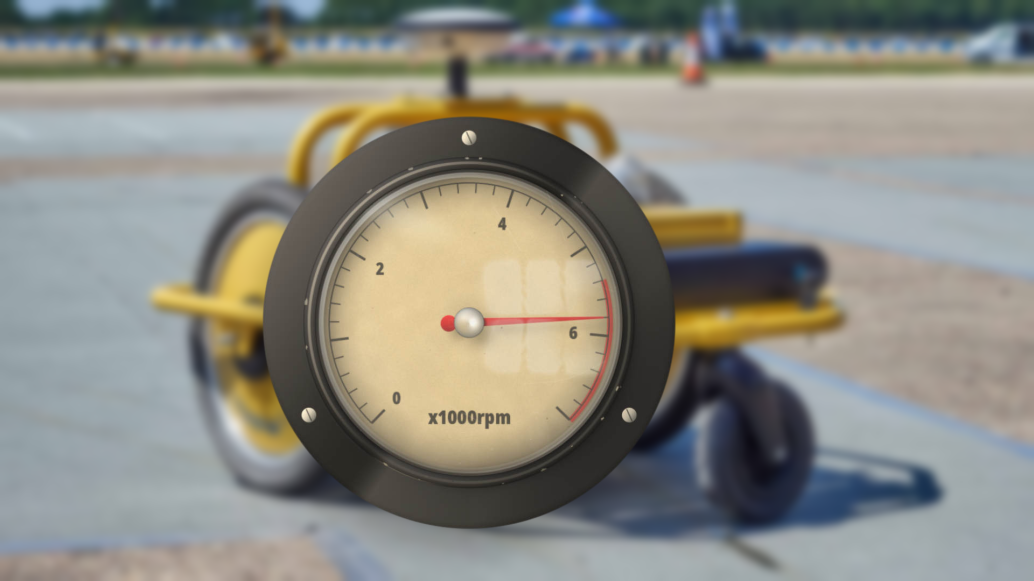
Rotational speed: 5800 rpm
